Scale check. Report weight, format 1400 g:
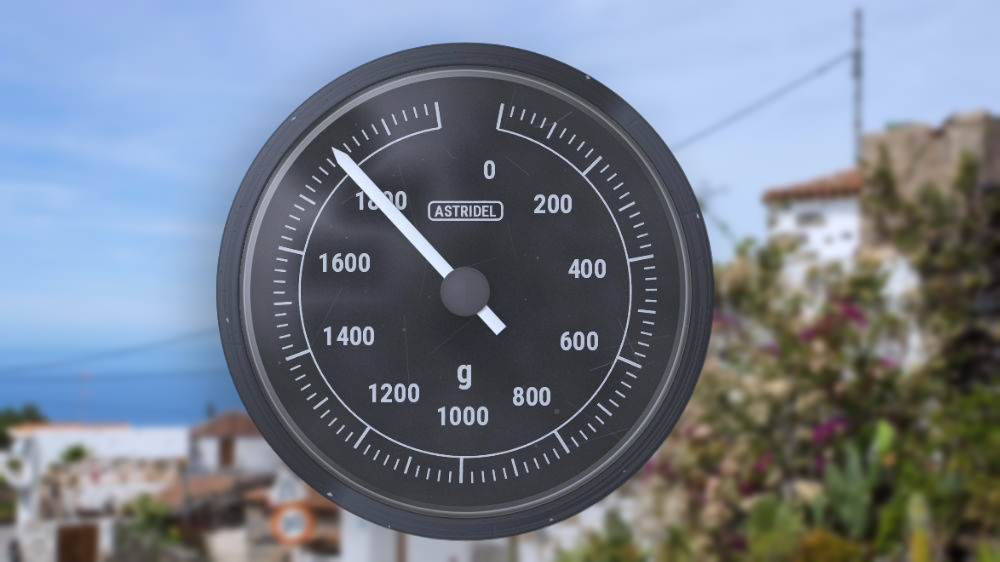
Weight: 1800 g
